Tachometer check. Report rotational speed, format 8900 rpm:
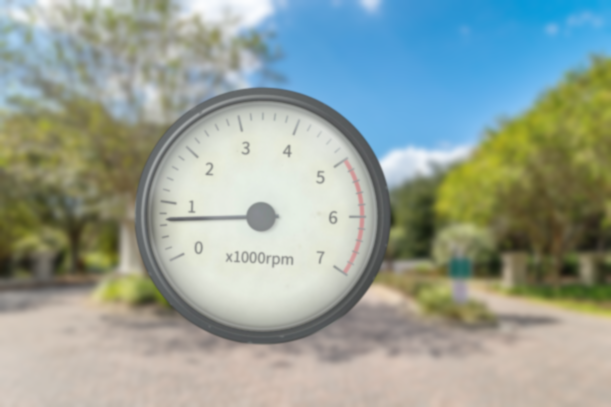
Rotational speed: 700 rpm
